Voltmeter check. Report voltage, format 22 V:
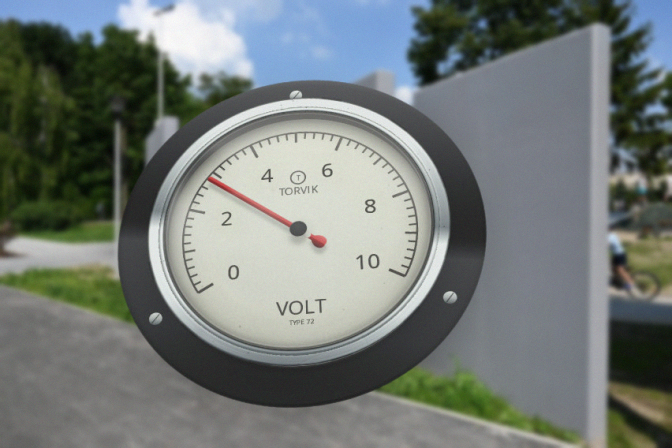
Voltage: 2.8 V
